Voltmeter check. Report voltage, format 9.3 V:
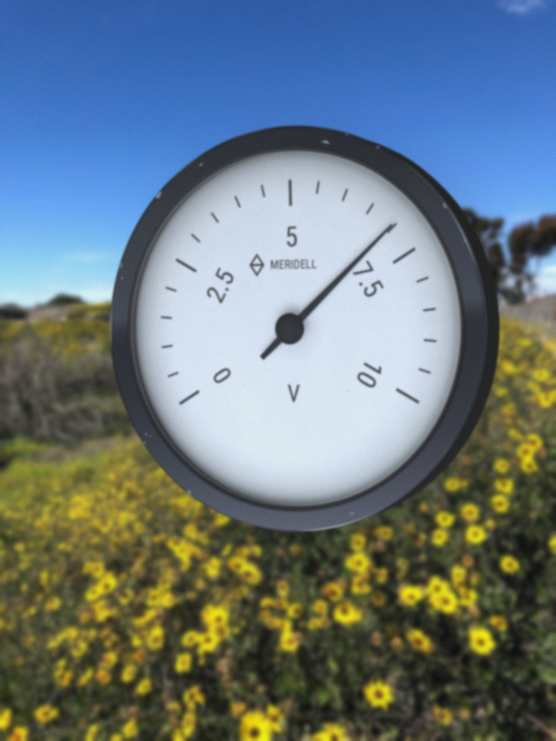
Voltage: 7 V
